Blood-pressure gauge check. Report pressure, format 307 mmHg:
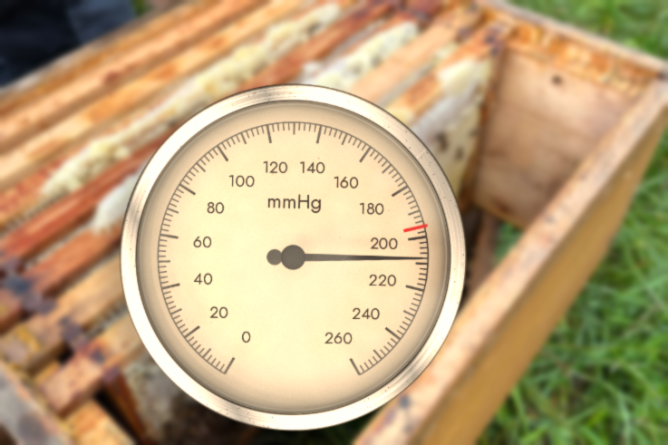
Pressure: 208 mmHg
